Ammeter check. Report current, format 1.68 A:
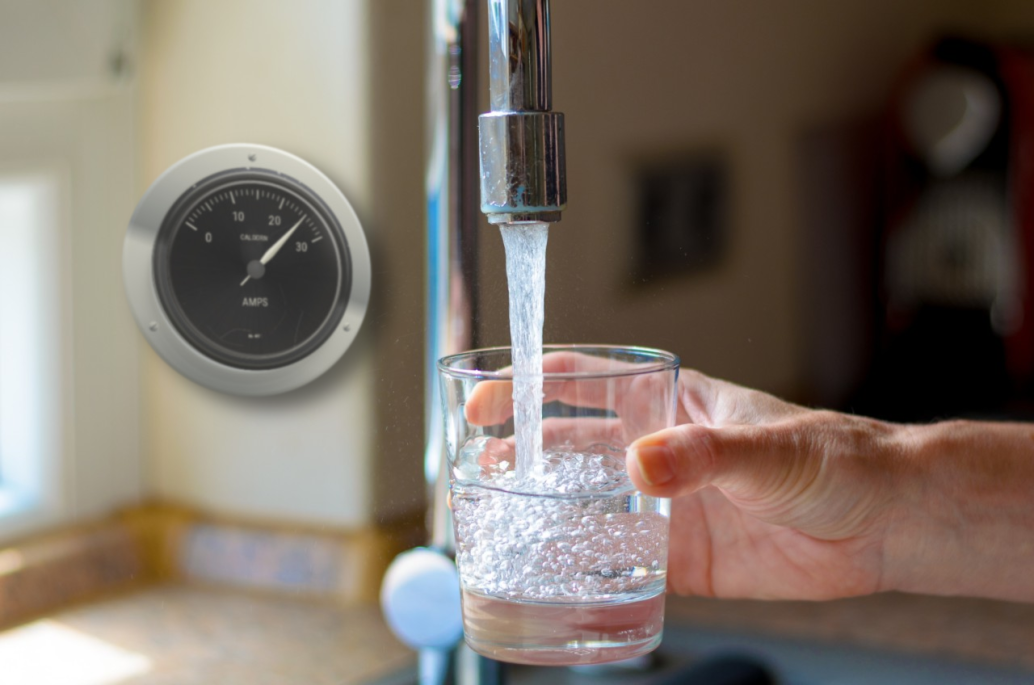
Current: 25 A
